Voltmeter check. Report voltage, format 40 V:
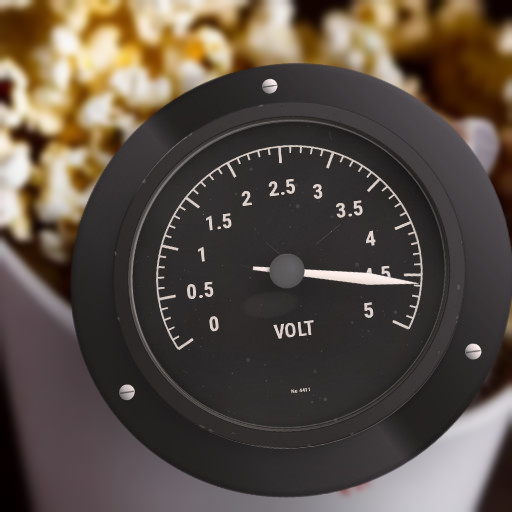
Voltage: 4.6 V
